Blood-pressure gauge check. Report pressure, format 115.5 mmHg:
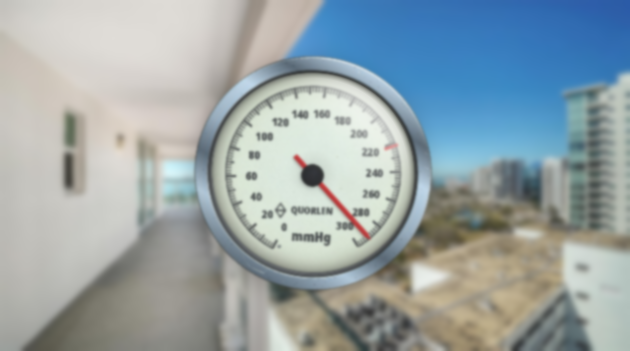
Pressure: 290 mmHg
